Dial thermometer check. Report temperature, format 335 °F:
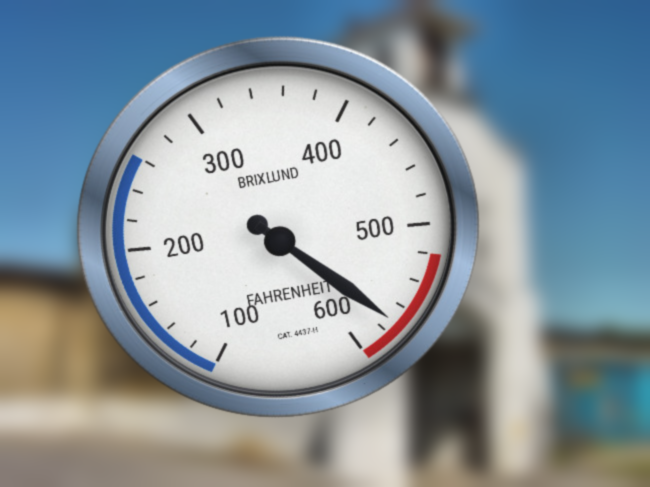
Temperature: 570 °F
